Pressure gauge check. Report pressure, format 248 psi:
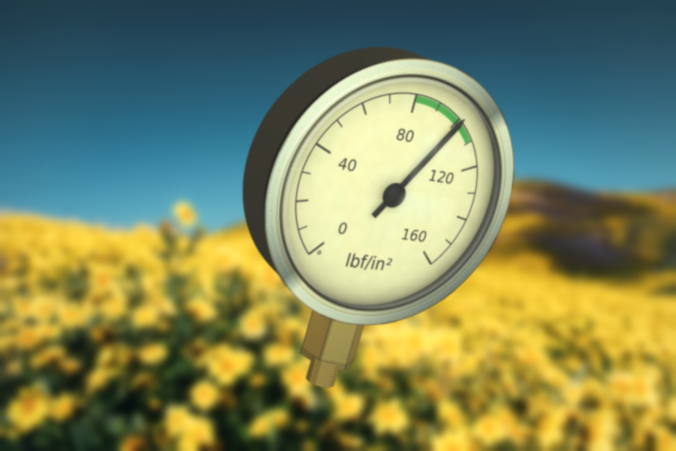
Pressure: 100 psi
